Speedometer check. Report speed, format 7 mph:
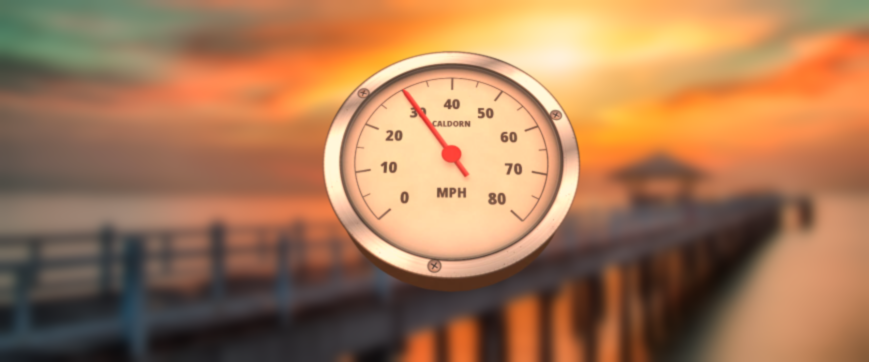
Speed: 30 mph
